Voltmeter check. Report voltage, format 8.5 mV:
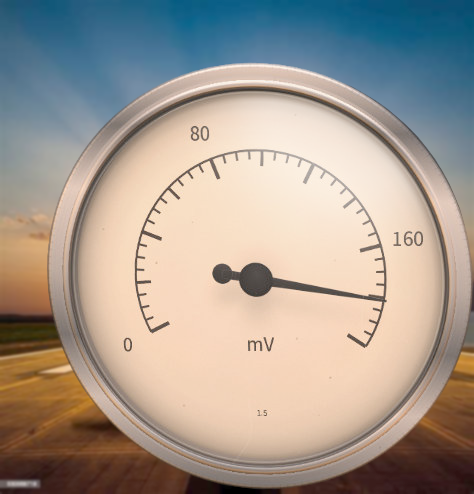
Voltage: 180 mV
